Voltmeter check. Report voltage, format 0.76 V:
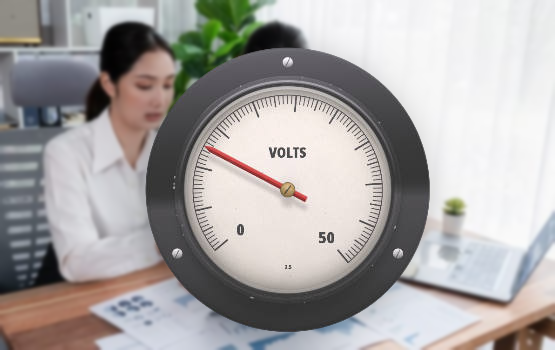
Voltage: 12.5 V
